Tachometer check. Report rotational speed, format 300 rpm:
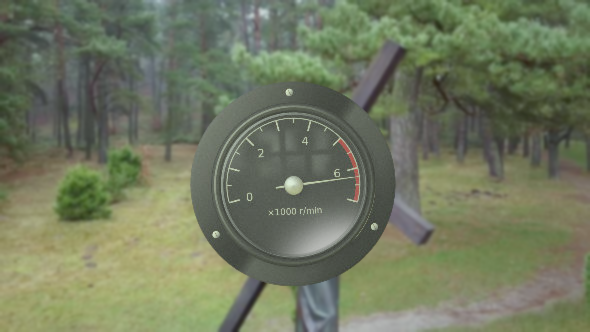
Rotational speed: 6250 rpm
